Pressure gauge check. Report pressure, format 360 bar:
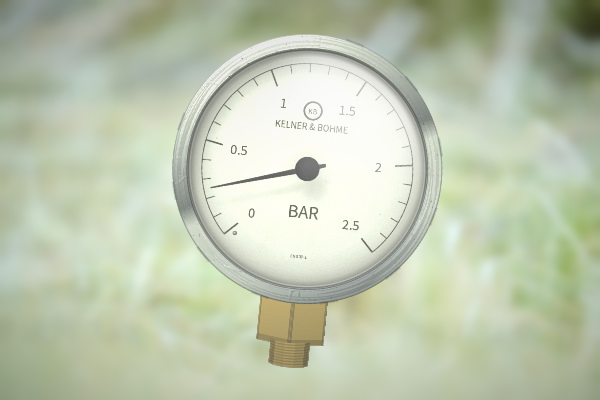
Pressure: 0.25 bar
